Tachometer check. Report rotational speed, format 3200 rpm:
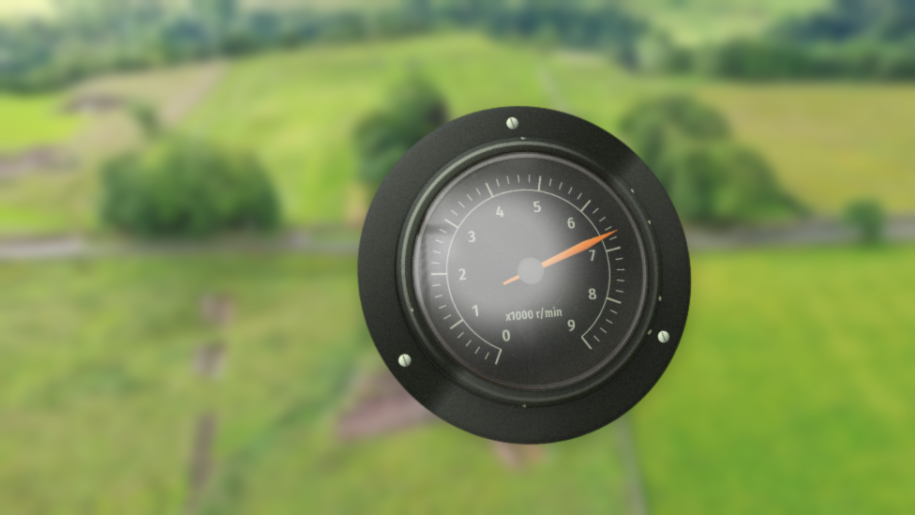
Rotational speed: 6700 rpm
